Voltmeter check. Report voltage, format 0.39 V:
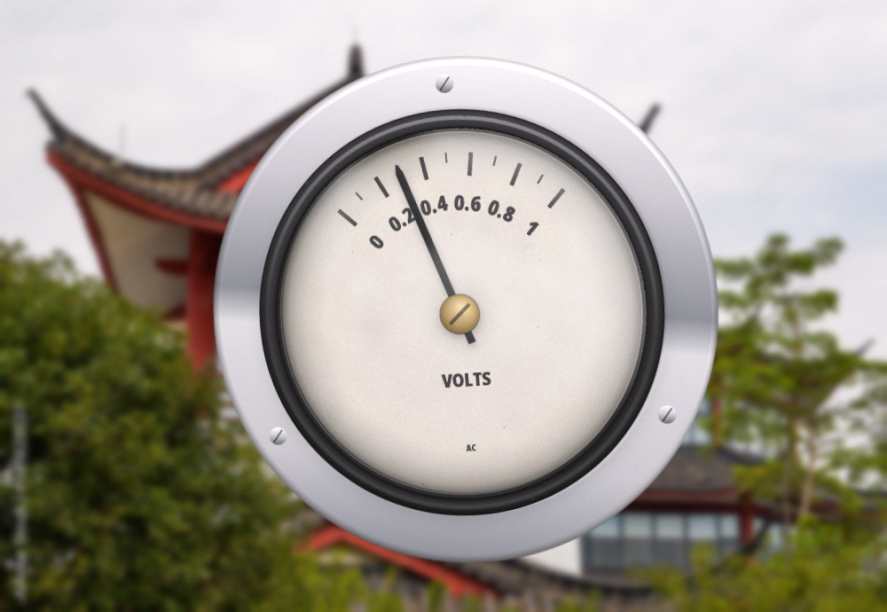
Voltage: 0.3 V
